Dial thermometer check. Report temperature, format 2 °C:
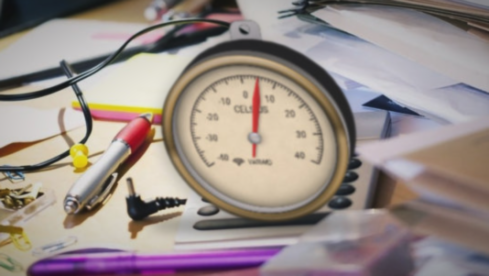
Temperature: 5 °C
